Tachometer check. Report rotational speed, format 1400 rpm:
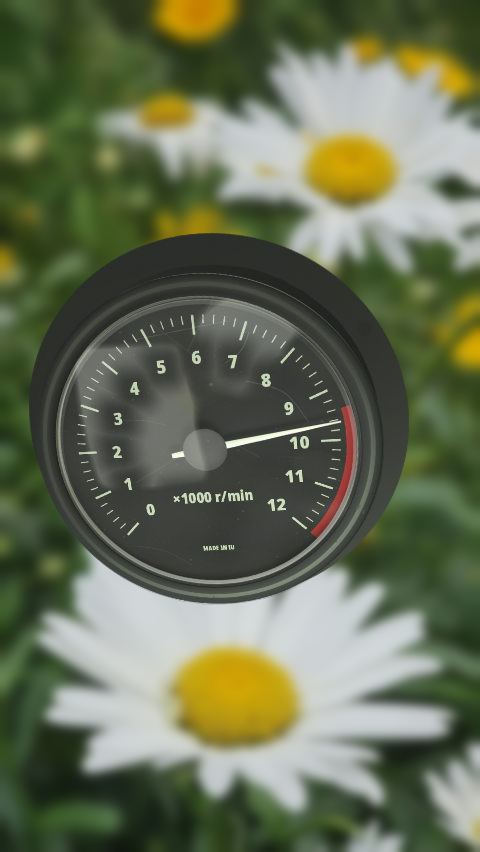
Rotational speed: 9600 rpm
